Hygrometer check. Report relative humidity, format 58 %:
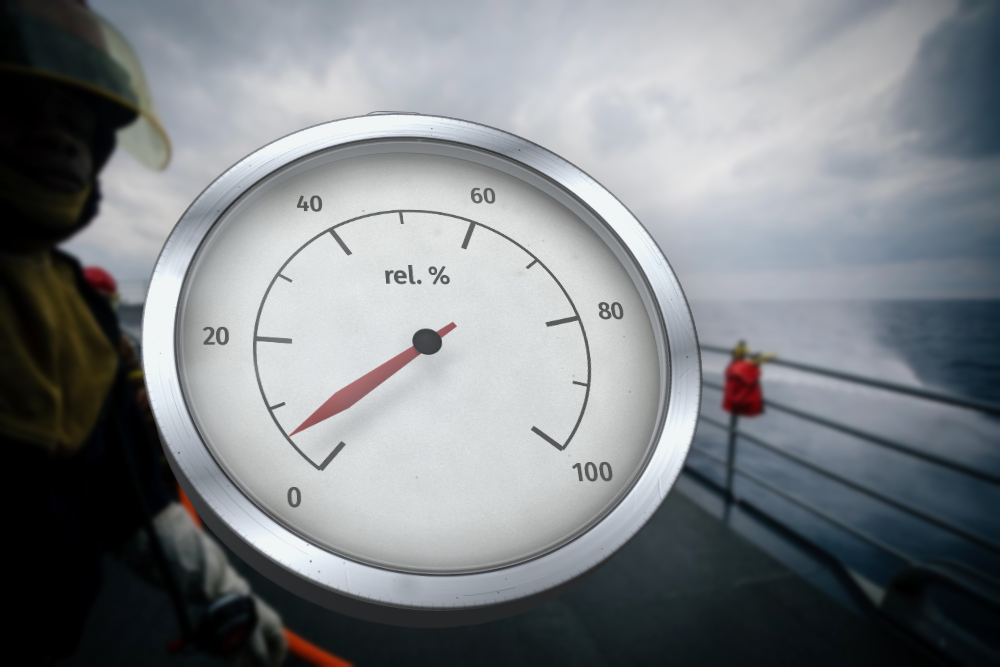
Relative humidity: 5 %
